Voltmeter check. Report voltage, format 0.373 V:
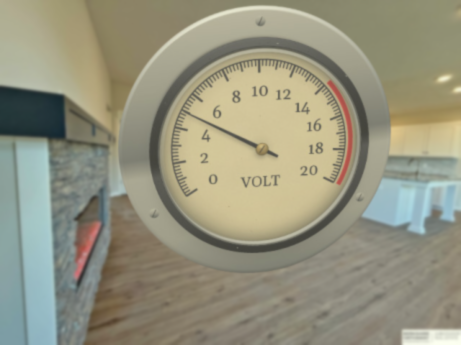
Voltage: 5 V
